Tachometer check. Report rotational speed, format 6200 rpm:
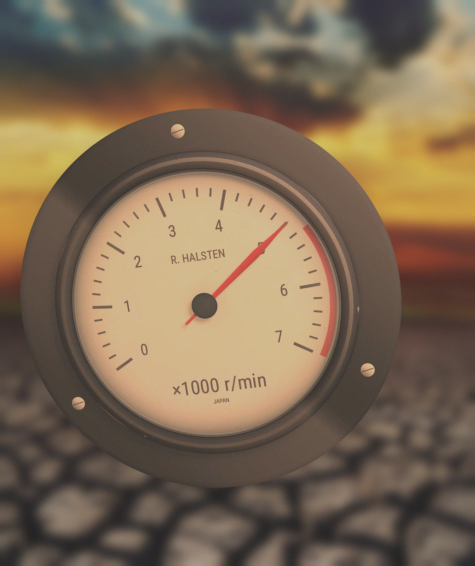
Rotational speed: 5000 rpm
